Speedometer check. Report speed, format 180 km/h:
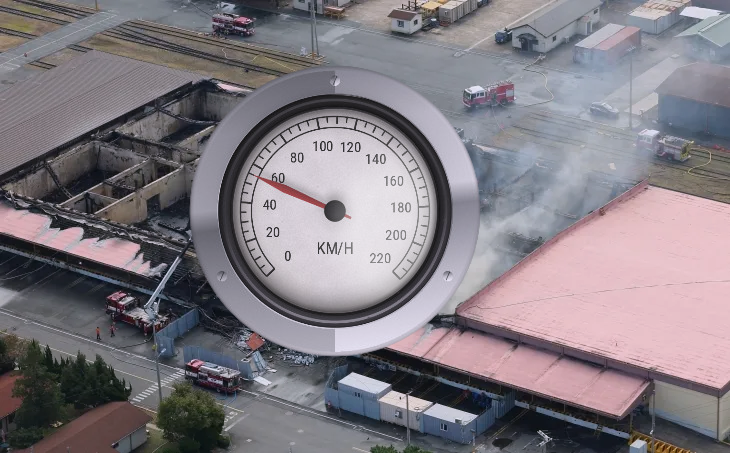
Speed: 55 km/h
